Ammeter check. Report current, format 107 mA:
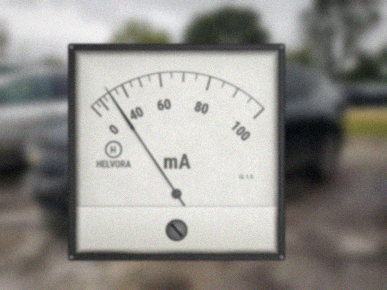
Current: 30 mA
